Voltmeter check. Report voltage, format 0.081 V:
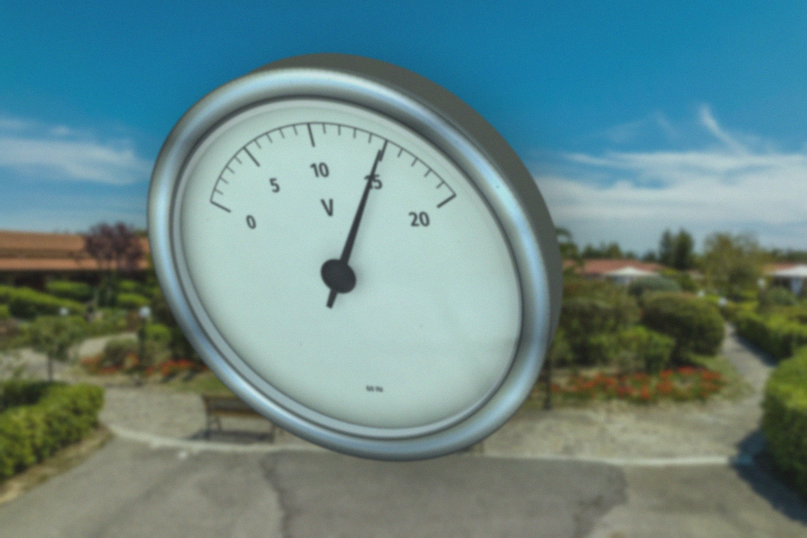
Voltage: 15 V
